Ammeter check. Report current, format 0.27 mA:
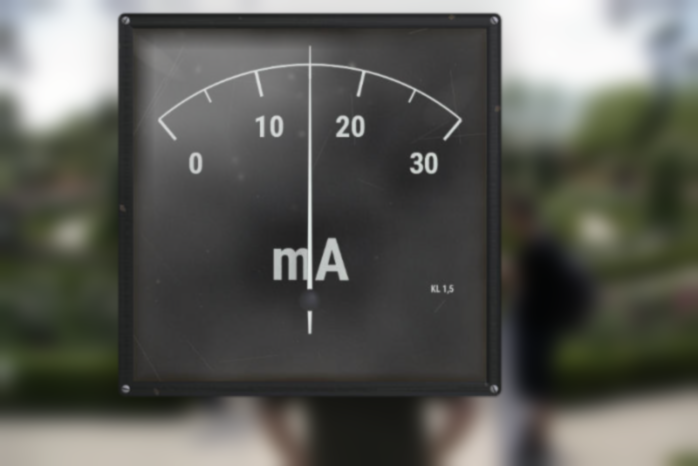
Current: 15 mA
